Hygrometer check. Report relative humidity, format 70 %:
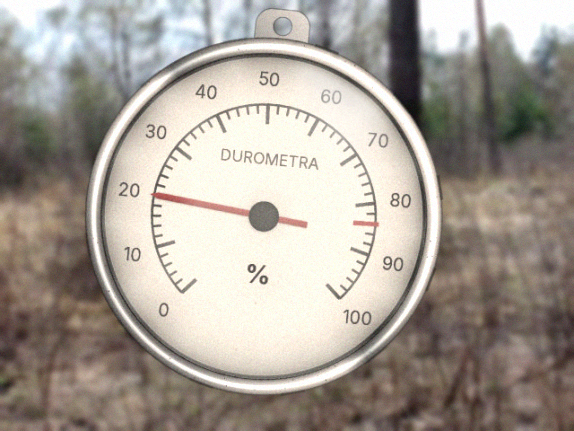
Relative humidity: 20 %
